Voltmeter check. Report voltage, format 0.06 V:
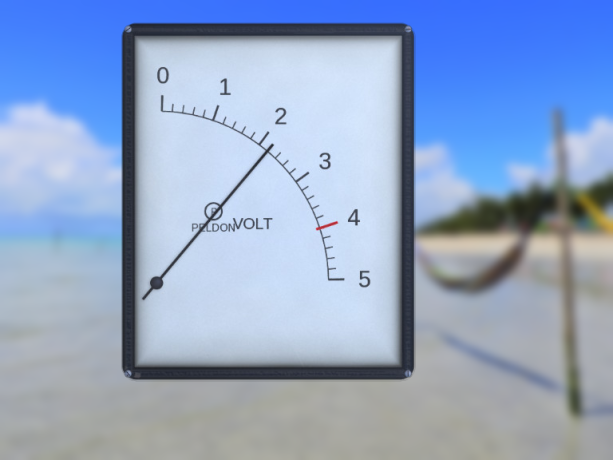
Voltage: 2.2 V
